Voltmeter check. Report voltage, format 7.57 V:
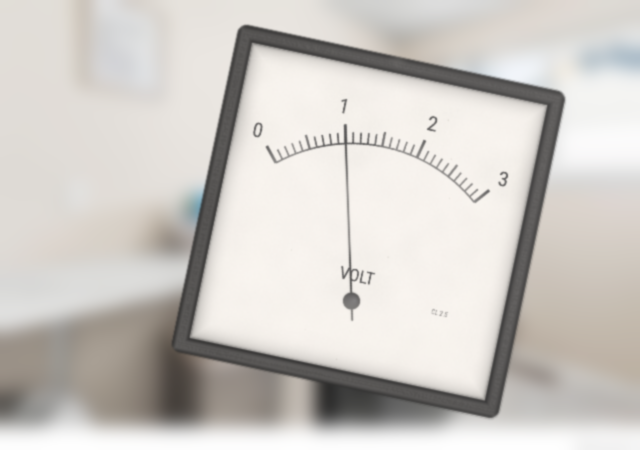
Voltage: 1 V
